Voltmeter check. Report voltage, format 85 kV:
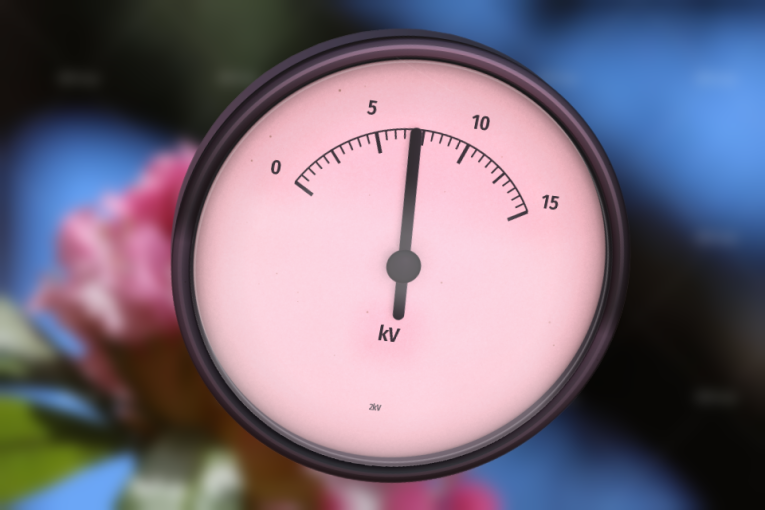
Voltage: 7 kV
